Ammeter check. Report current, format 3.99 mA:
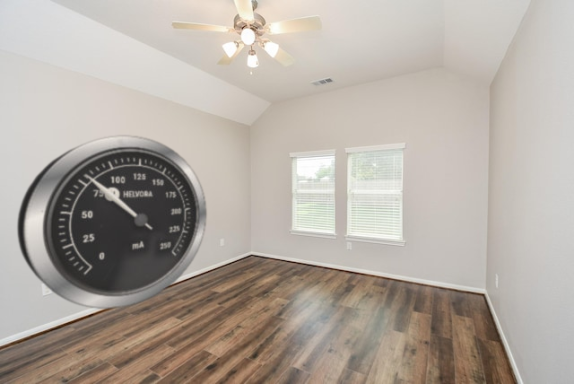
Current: 80 mA
